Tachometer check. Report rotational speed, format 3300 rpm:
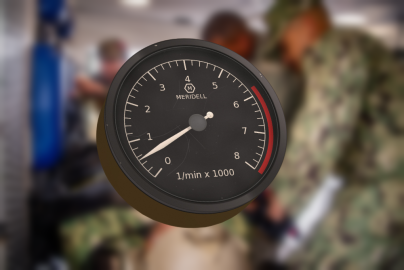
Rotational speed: 500 rpm
